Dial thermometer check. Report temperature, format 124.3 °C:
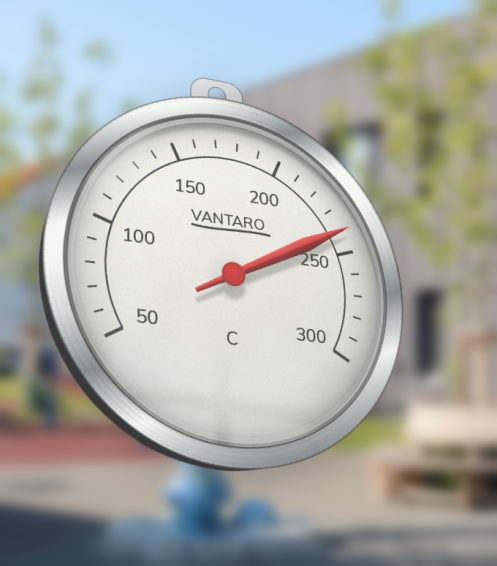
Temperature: 240 °C
